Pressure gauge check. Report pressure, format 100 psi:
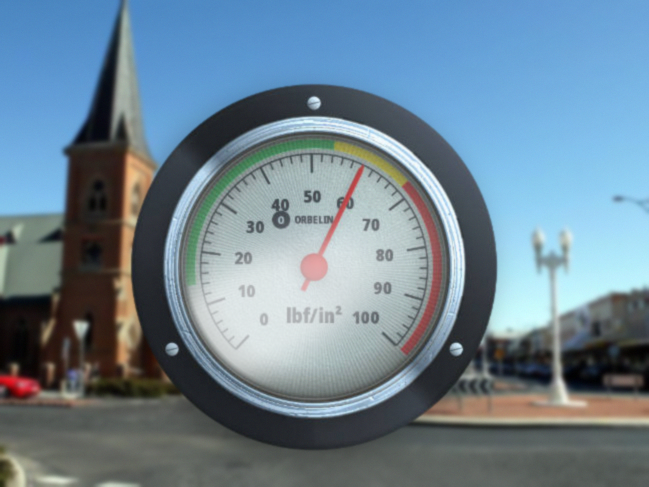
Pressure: 60 psi
